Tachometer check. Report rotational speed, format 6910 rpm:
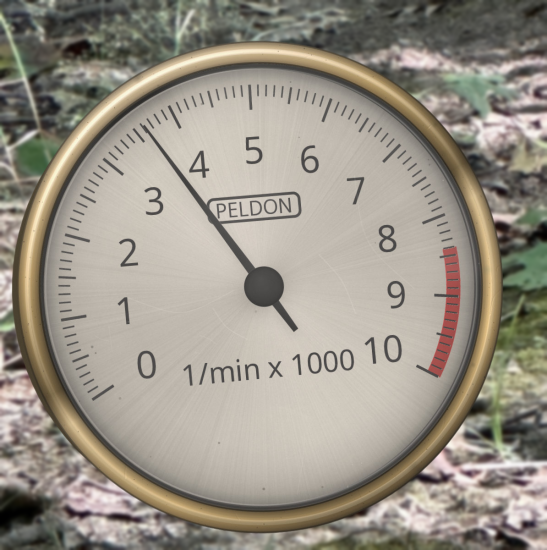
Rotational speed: 3600 rpm
